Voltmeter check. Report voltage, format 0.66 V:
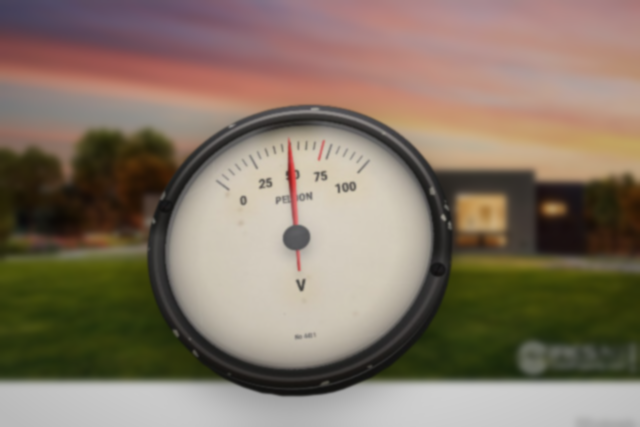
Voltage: 50 V
